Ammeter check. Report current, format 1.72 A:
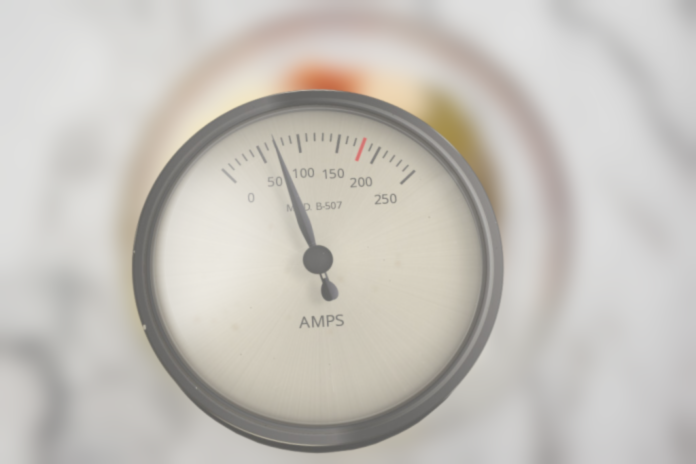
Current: 70 A
